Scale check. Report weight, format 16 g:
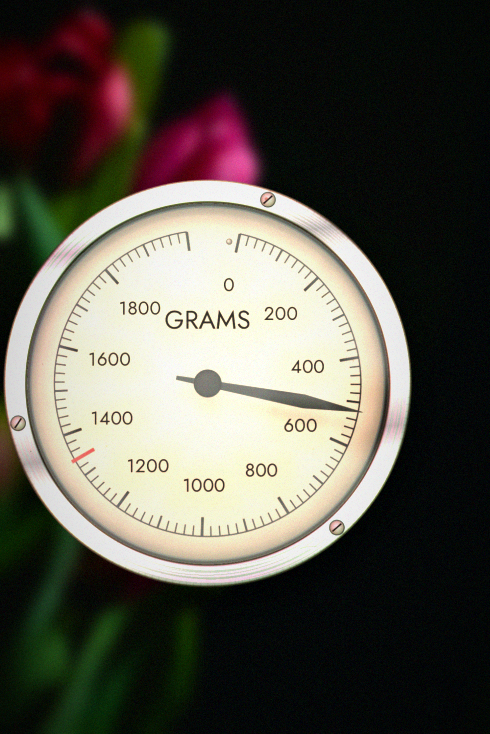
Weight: 520 g
